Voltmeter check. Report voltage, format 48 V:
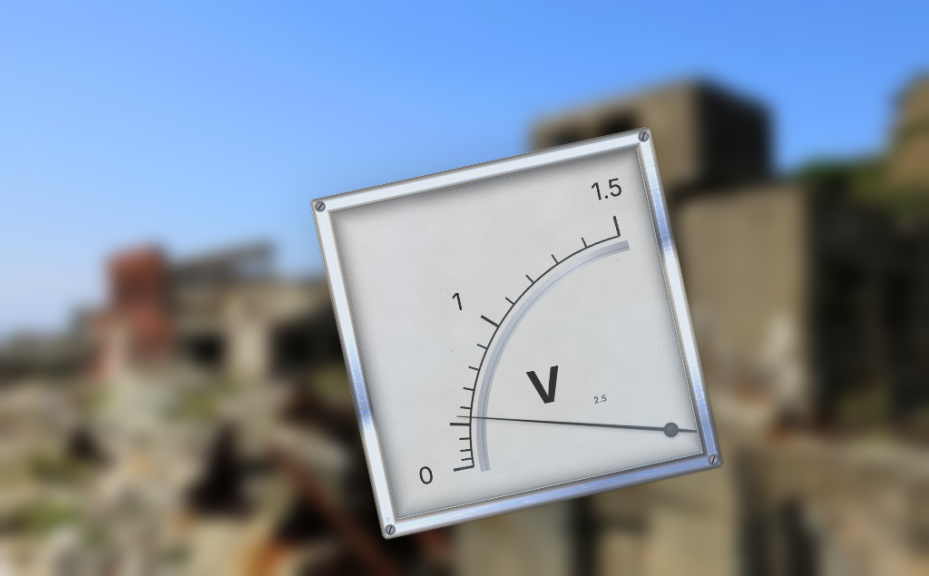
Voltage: 0.55 V
